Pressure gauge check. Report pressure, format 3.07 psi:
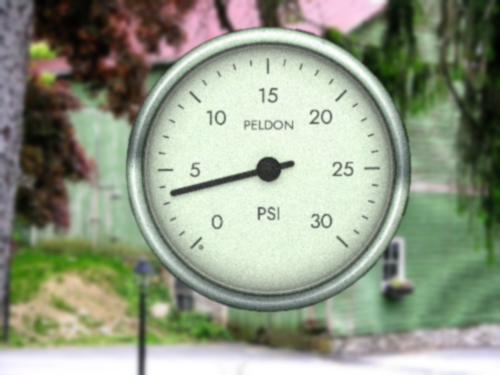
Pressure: 3.5 psi
